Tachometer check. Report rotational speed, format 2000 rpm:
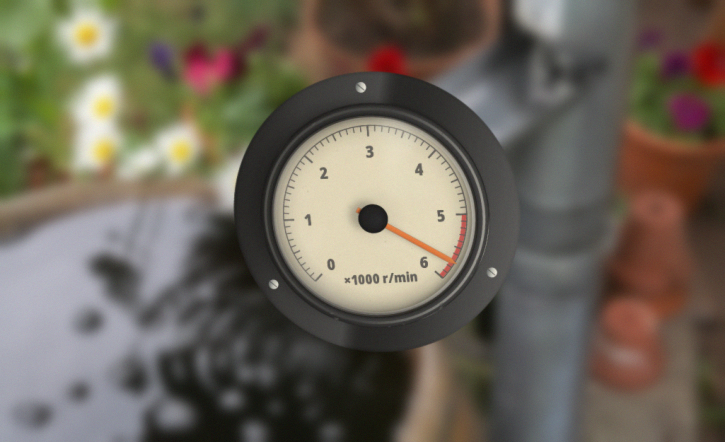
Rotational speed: 5700 rpm
